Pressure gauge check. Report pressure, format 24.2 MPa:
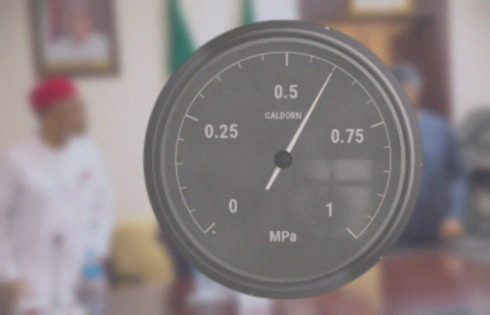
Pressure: 0.6 MPa
